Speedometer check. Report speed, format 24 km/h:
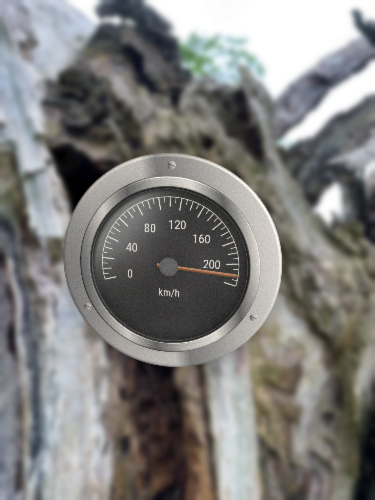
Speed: 210 km/h
